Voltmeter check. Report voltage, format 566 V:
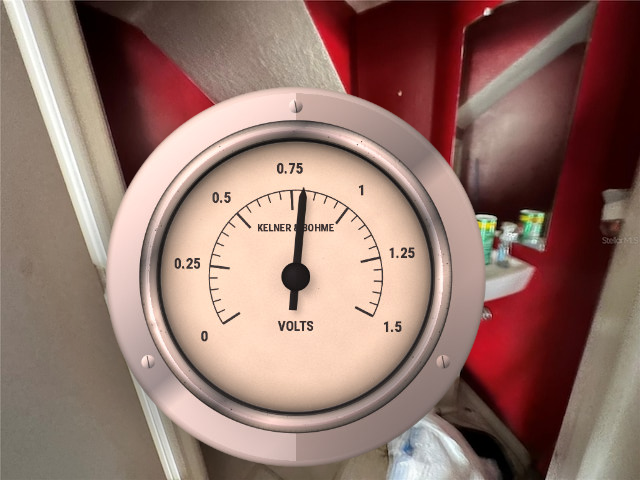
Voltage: 0.8 V
